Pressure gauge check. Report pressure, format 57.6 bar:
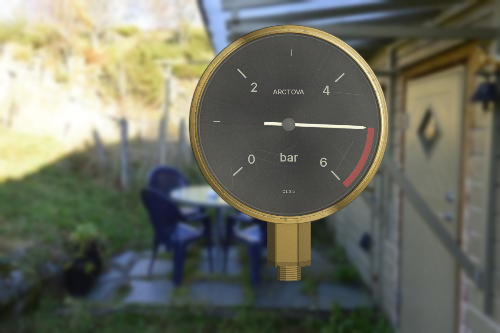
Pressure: 5 bar
